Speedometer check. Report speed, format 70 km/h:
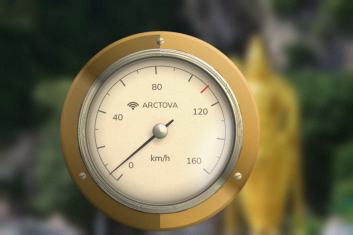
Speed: 5 km/h
